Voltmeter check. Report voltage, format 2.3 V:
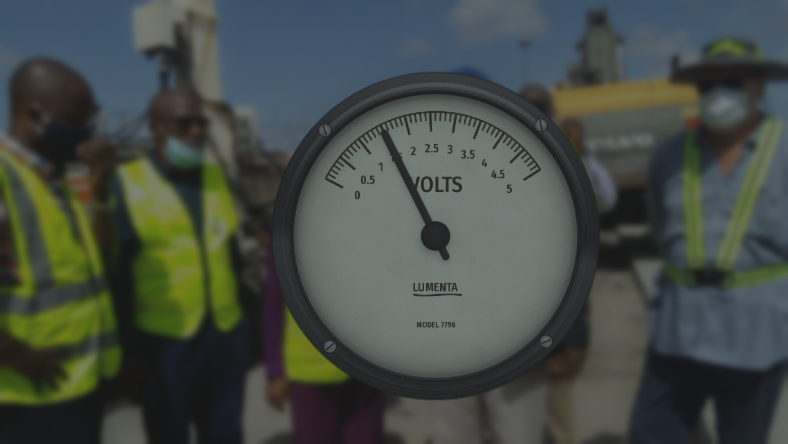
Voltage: 1.5 V
